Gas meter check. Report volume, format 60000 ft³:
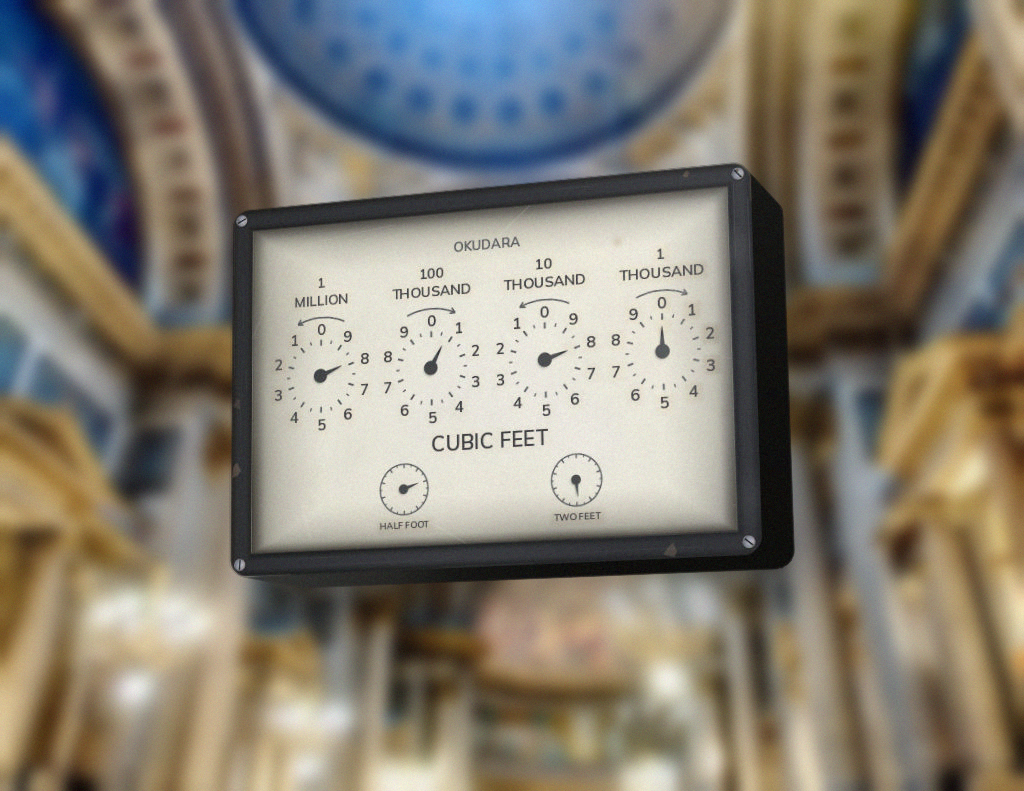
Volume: 808000 ft³
